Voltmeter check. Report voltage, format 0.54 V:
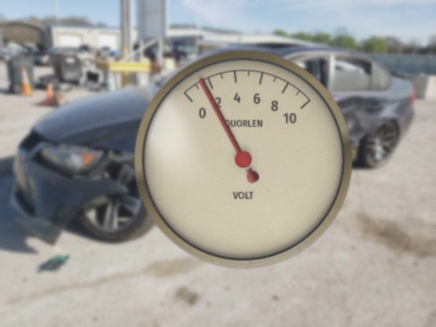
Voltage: 1.5 V
